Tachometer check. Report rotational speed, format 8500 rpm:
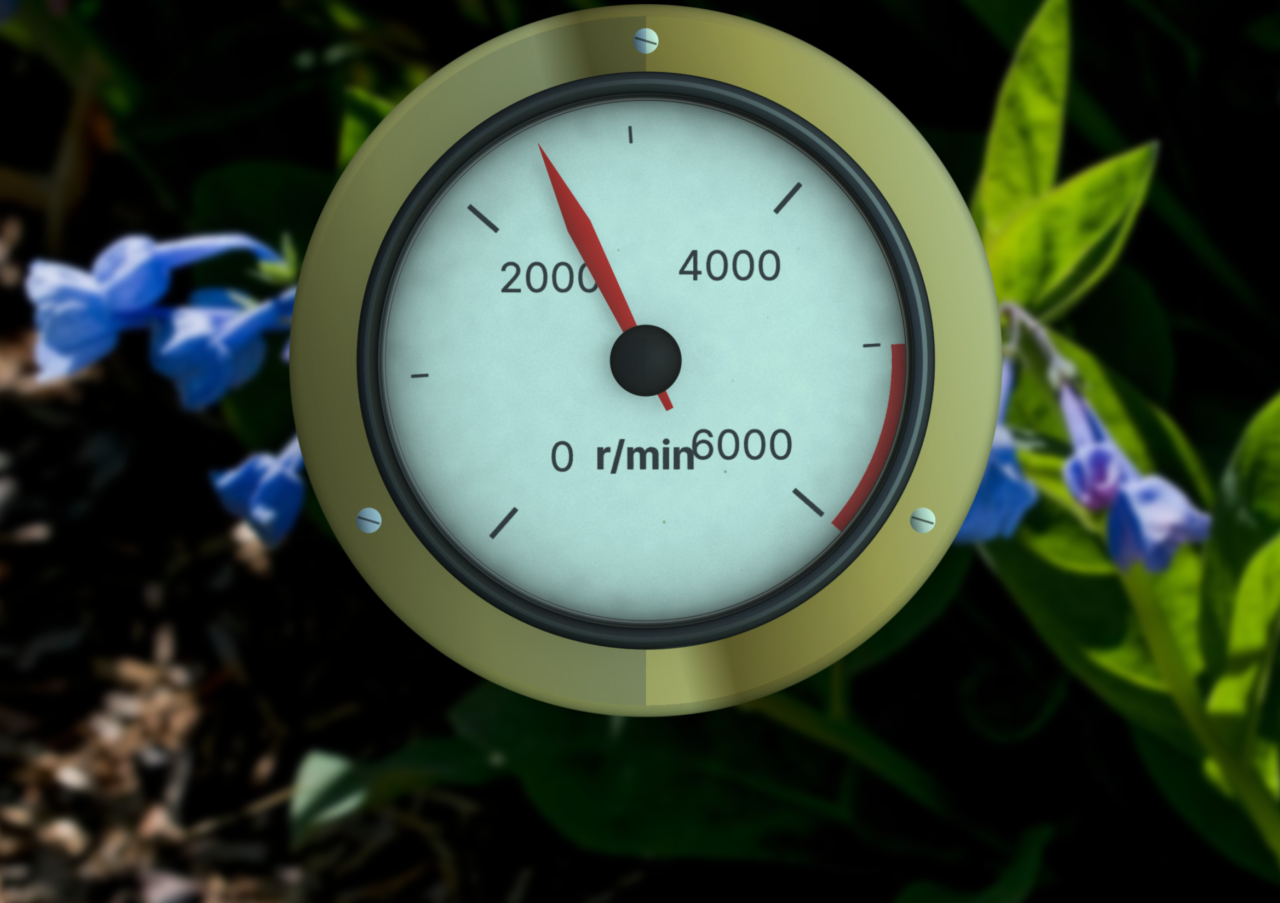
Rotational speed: 2500 rpm
